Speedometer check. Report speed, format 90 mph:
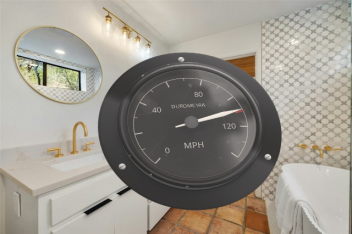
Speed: 110 mph
